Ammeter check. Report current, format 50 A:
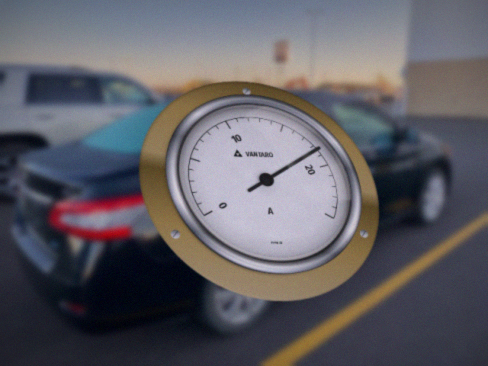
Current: 18.5 A
